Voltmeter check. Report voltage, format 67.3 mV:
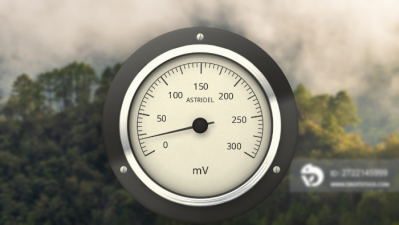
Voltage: 20 mV
